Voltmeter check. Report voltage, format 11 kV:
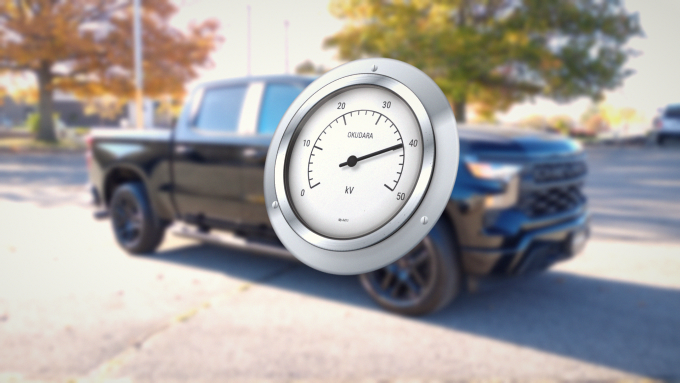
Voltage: 40 kV
